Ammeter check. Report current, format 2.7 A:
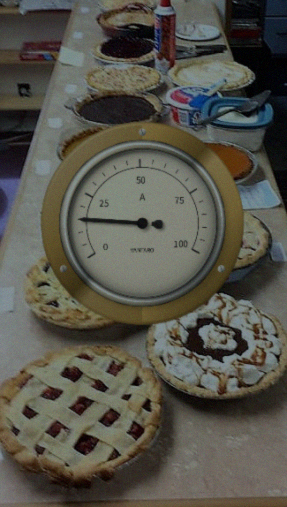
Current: 15 A
